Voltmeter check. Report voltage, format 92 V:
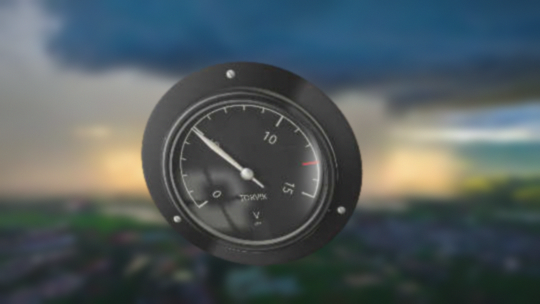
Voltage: 5 V
